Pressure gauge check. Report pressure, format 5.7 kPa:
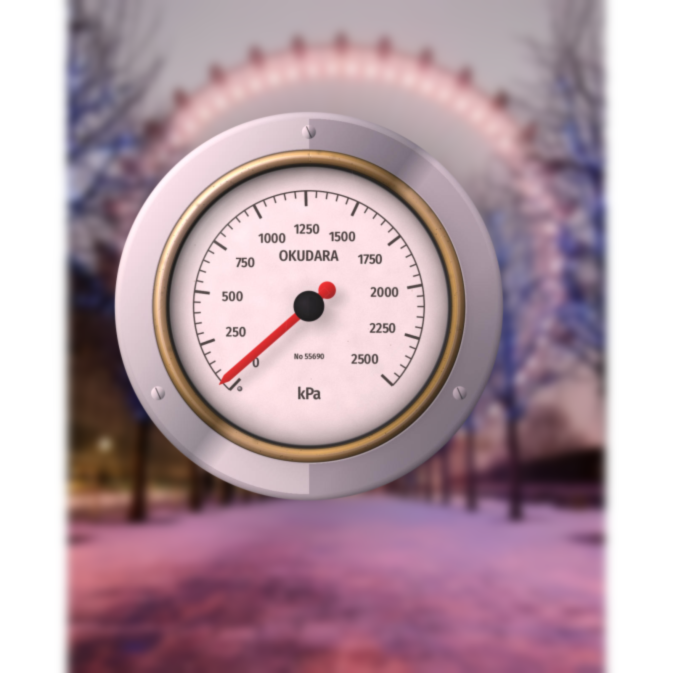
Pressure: 50 kPa
